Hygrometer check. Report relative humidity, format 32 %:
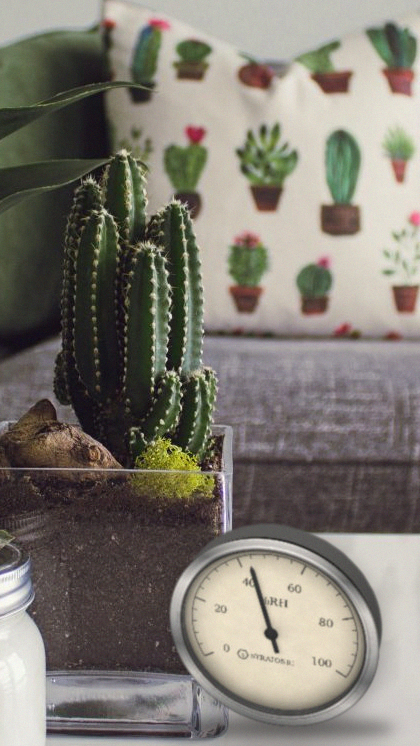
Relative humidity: 44 %
